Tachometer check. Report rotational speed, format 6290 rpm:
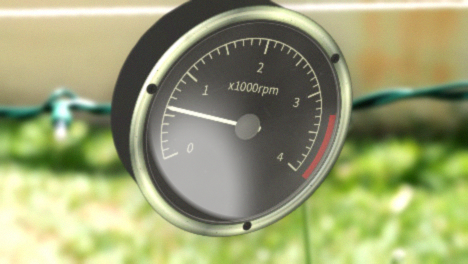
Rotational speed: 600 rpm
